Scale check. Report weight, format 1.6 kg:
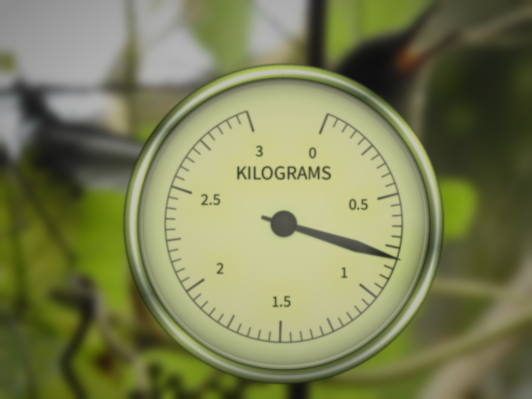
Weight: 0.8 kg
